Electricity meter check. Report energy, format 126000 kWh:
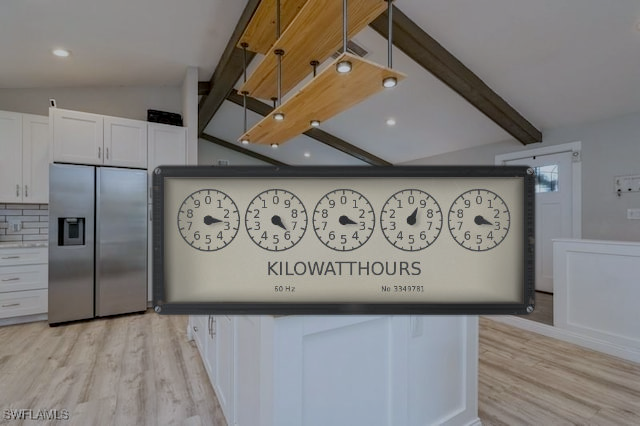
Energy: 26293 kWh
